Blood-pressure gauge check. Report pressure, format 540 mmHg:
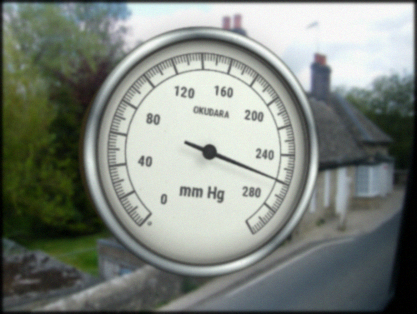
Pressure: 260 mmHg
